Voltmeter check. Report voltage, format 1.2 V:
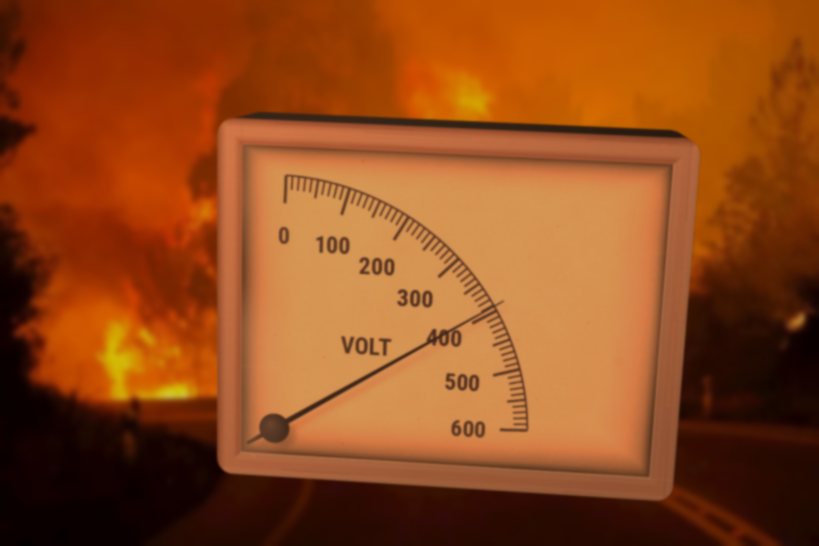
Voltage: 390 V
